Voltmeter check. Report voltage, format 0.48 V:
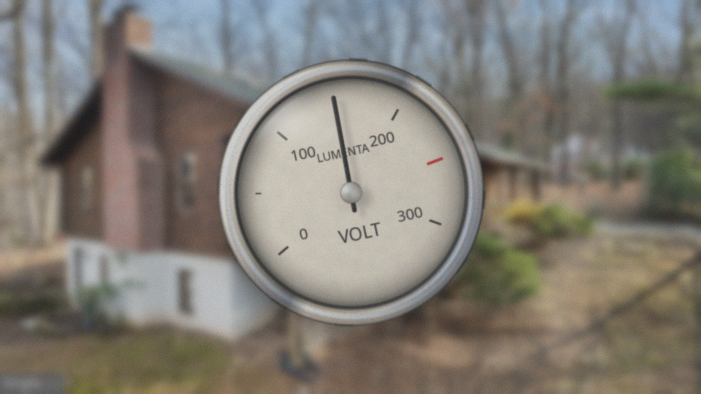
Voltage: 150 V
